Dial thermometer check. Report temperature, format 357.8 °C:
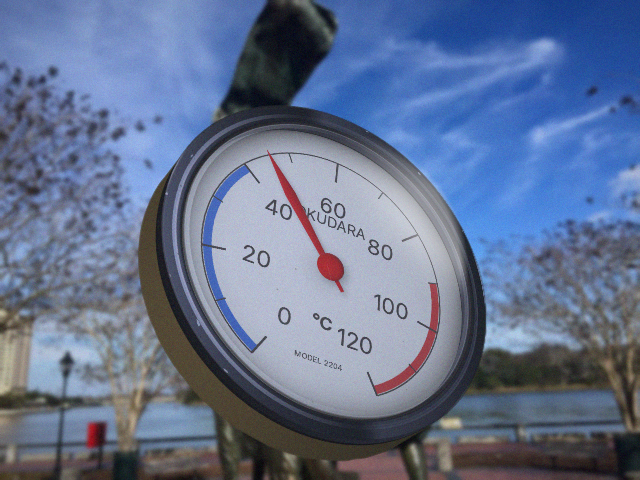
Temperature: 45 °C
